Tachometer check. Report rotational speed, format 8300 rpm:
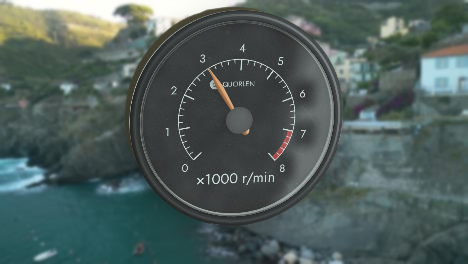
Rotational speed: 3000 rpm
